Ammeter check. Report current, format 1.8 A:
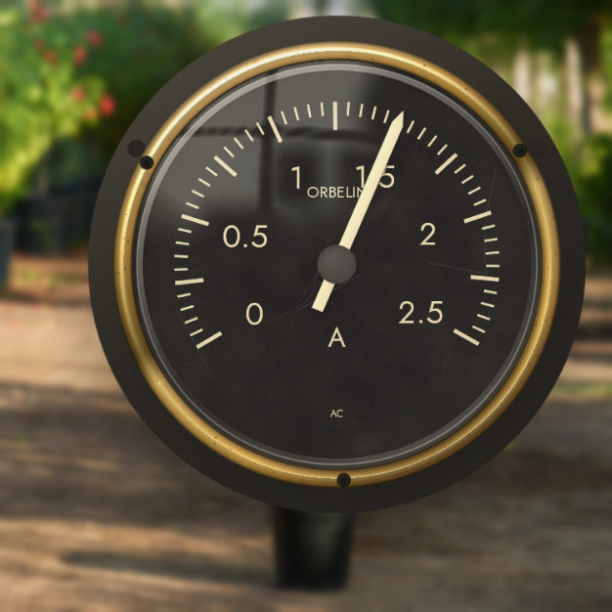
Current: 1.5 A
